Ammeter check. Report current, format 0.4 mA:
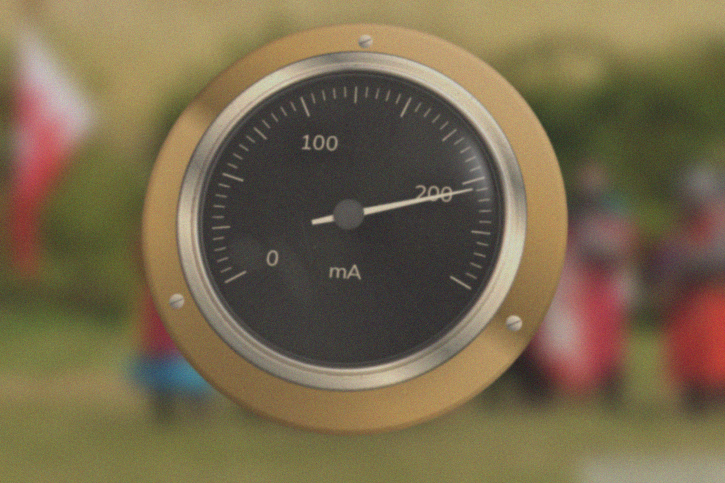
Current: 205 mA
